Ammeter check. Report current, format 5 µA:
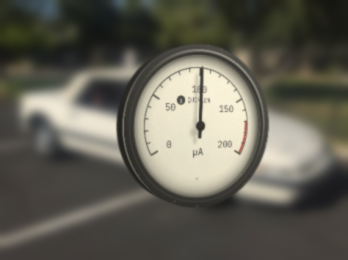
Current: 100 µA
